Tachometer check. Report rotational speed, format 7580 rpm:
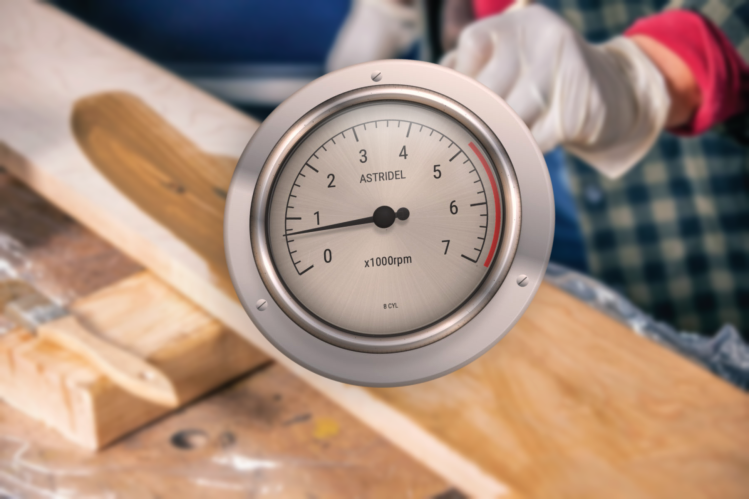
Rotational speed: 700 rpm
